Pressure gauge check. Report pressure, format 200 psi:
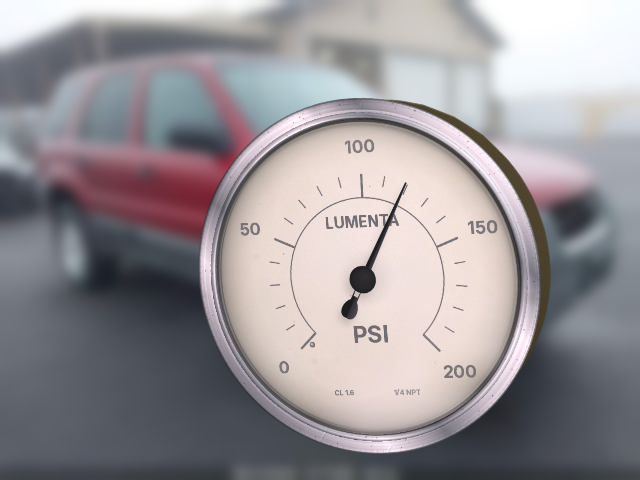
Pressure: 120 psi
